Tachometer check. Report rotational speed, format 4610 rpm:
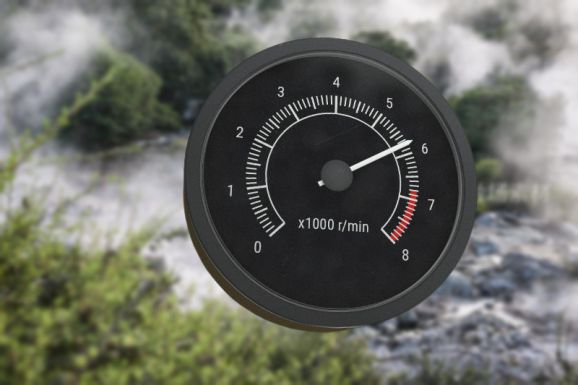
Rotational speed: 5800 rpm
